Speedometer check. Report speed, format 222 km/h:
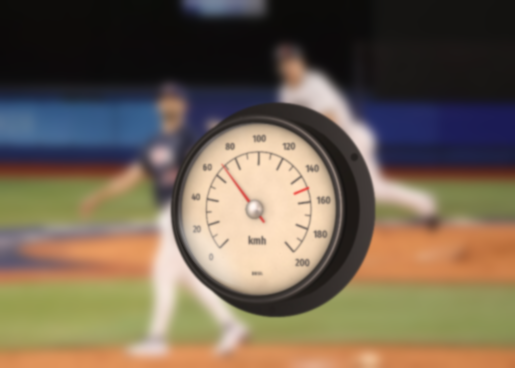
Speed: 70 km/h
